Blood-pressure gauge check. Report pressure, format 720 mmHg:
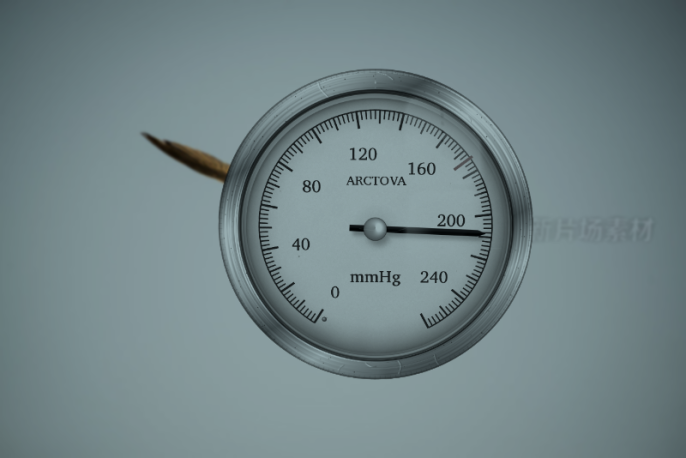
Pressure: 208 mmHg
